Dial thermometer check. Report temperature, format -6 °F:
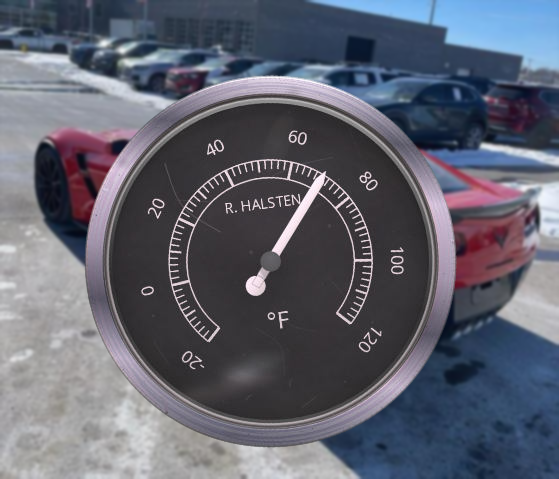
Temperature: 70 °F
